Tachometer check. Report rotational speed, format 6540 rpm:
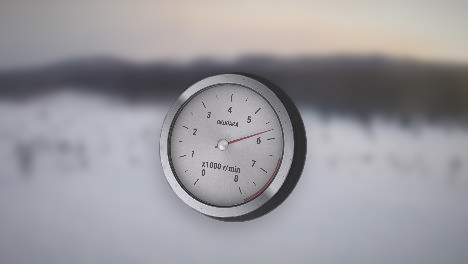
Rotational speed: 5750 rpm
